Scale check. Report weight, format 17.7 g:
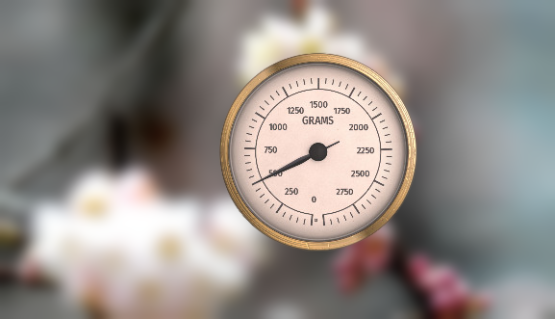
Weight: 500 g
